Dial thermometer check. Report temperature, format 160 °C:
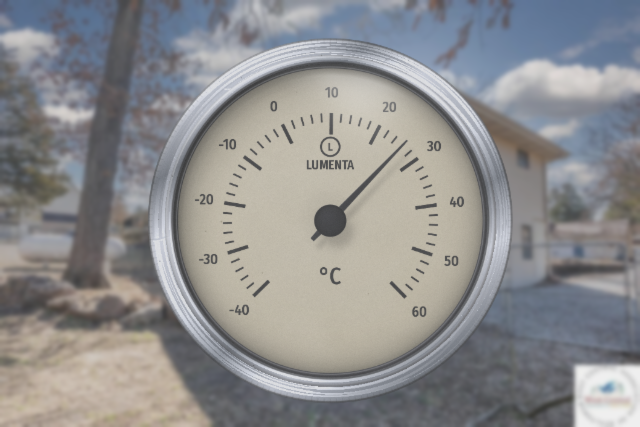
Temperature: 26 °C
